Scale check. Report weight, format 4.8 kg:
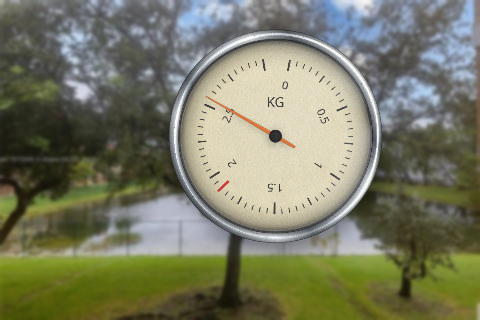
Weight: 2.55 kg
